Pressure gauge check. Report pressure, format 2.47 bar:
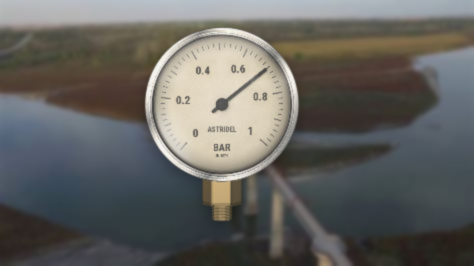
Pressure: 0.7 bar
